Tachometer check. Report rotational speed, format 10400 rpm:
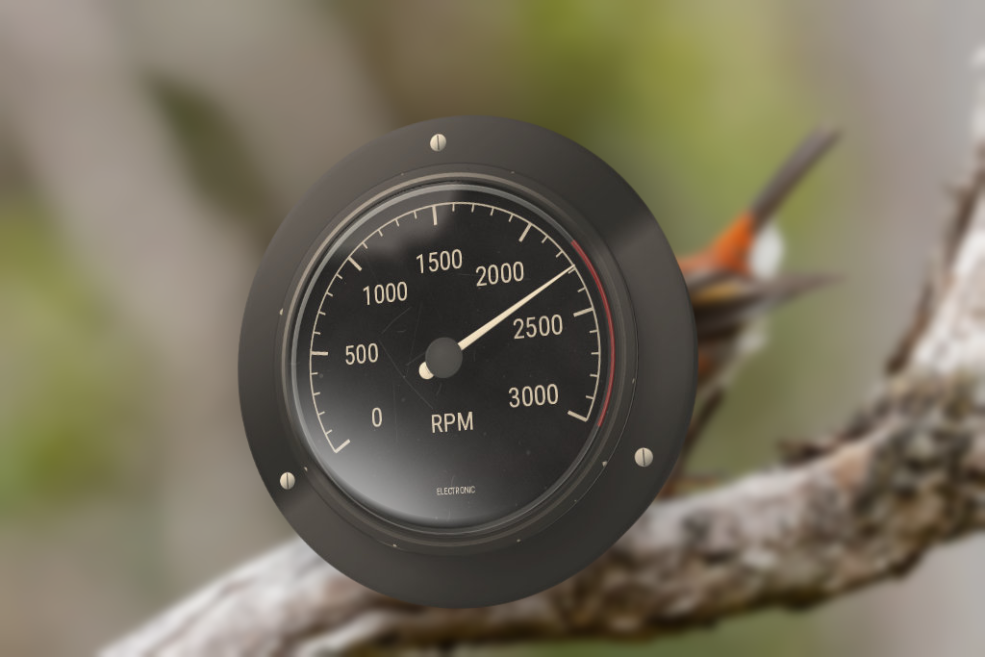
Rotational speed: 2300 rpm
